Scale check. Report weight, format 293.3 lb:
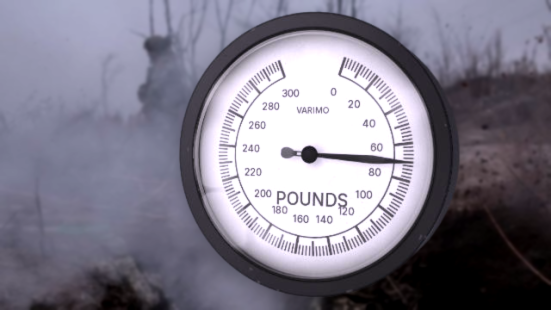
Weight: 70 lb
